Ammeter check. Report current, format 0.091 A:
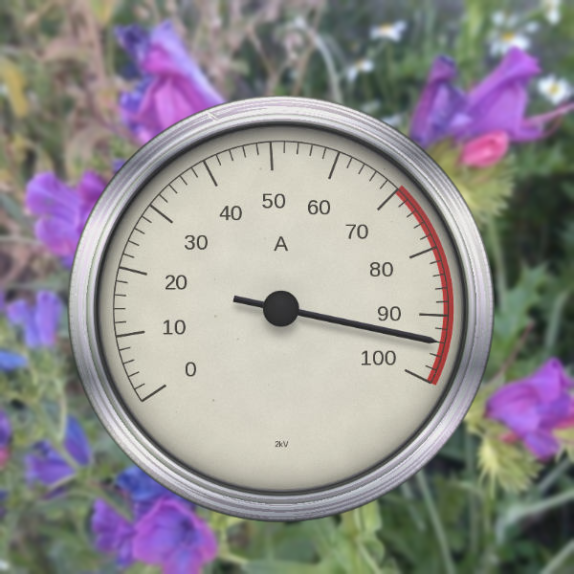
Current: 94 A
